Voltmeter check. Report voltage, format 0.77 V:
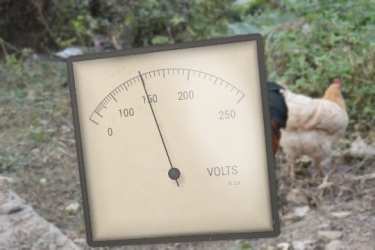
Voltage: 150 V
